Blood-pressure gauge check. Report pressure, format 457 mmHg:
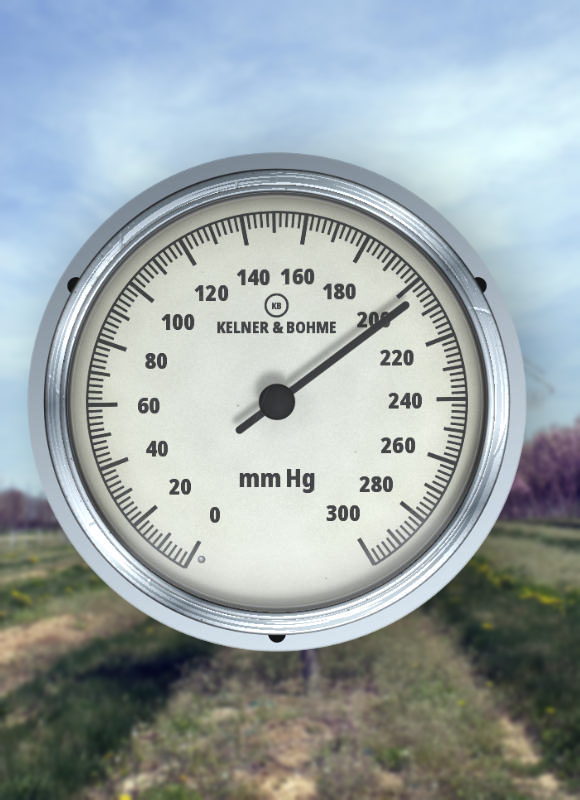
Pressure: 204 mmHg
